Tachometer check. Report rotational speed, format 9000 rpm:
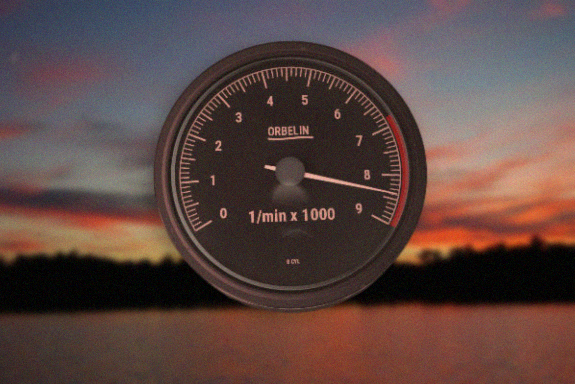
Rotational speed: 8400 rpm
